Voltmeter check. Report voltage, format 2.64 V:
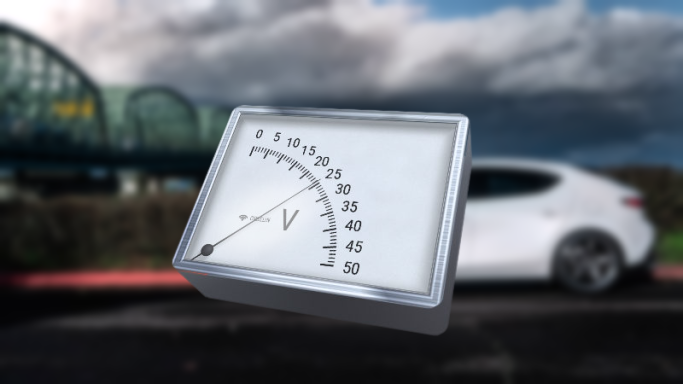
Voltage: 25 V
